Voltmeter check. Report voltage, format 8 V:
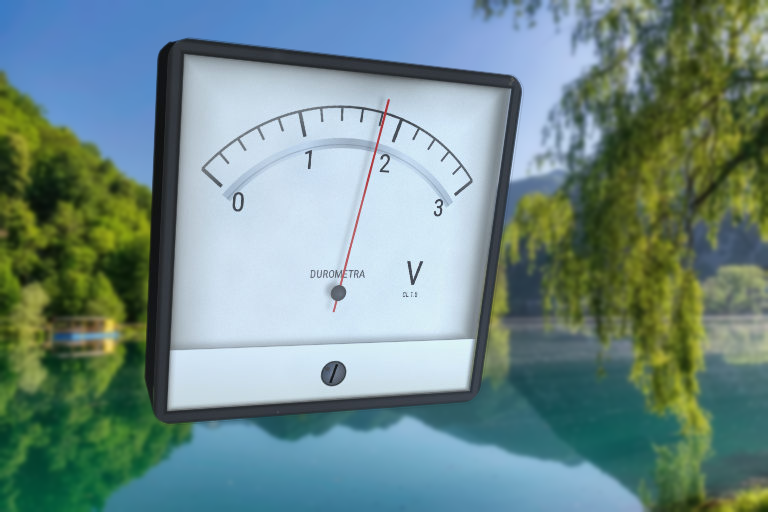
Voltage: 1.8 V
